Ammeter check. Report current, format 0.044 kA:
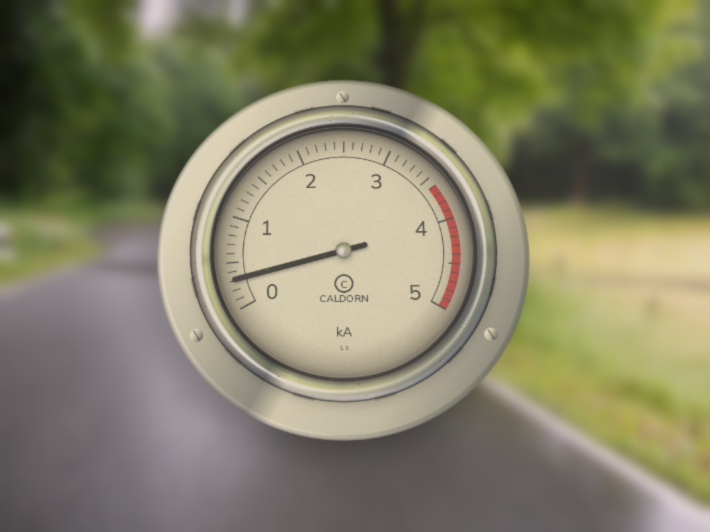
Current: 0.3 kA
